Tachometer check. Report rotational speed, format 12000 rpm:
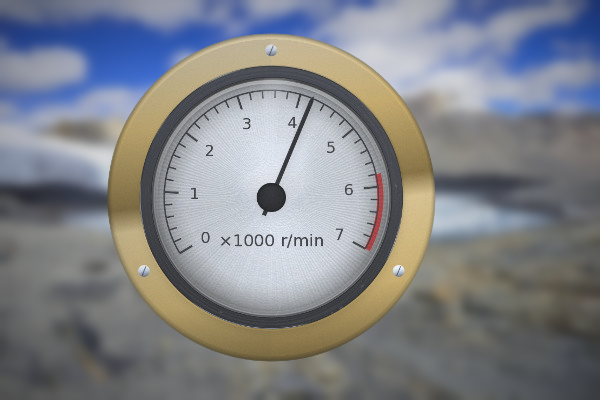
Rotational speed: 4200 rpm
